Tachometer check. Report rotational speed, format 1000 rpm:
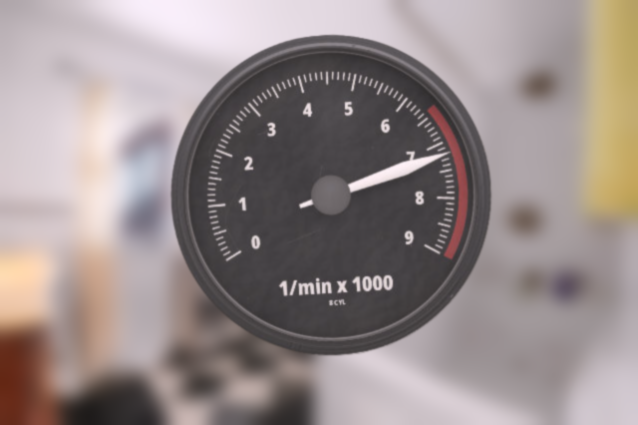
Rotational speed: 7200 rpm
